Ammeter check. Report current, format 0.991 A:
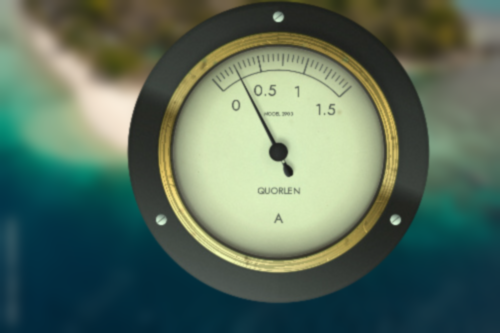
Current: 0.25 A
